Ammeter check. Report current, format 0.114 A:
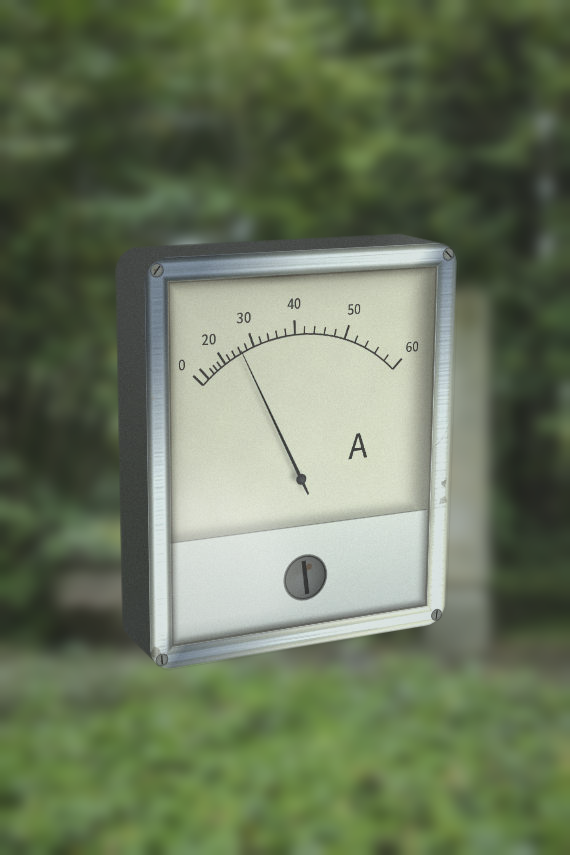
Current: 26 A
